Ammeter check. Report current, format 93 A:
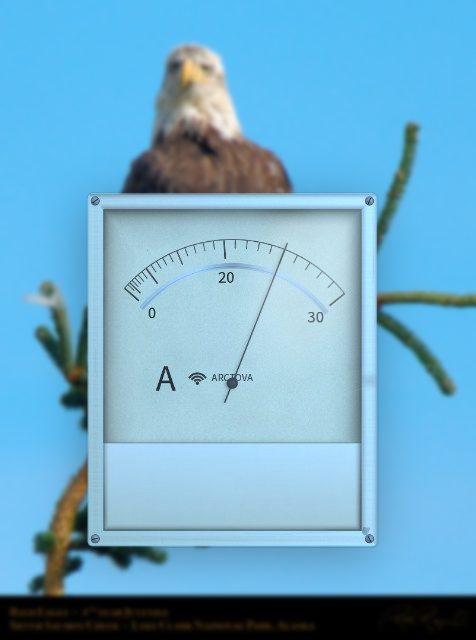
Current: 25 A
